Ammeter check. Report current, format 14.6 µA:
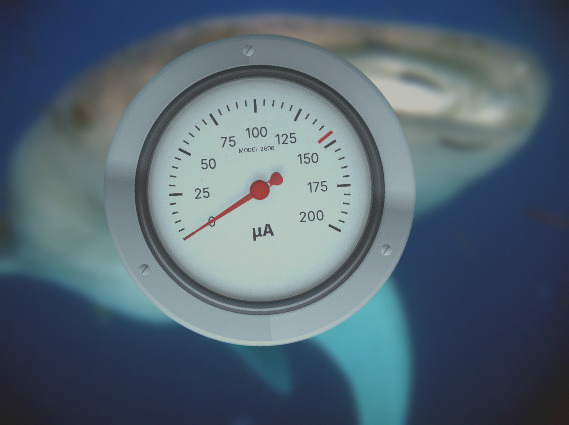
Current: 0 µA
